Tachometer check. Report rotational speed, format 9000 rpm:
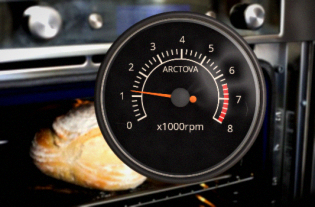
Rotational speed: 1200 rpm
